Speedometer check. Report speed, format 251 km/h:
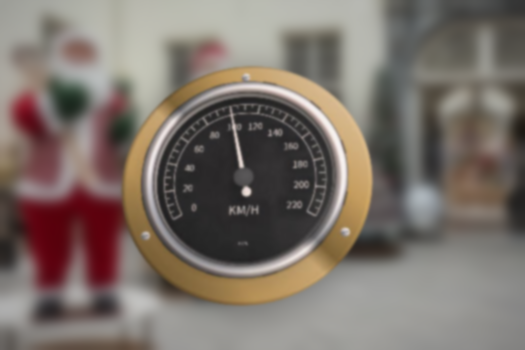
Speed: 100 km/h
